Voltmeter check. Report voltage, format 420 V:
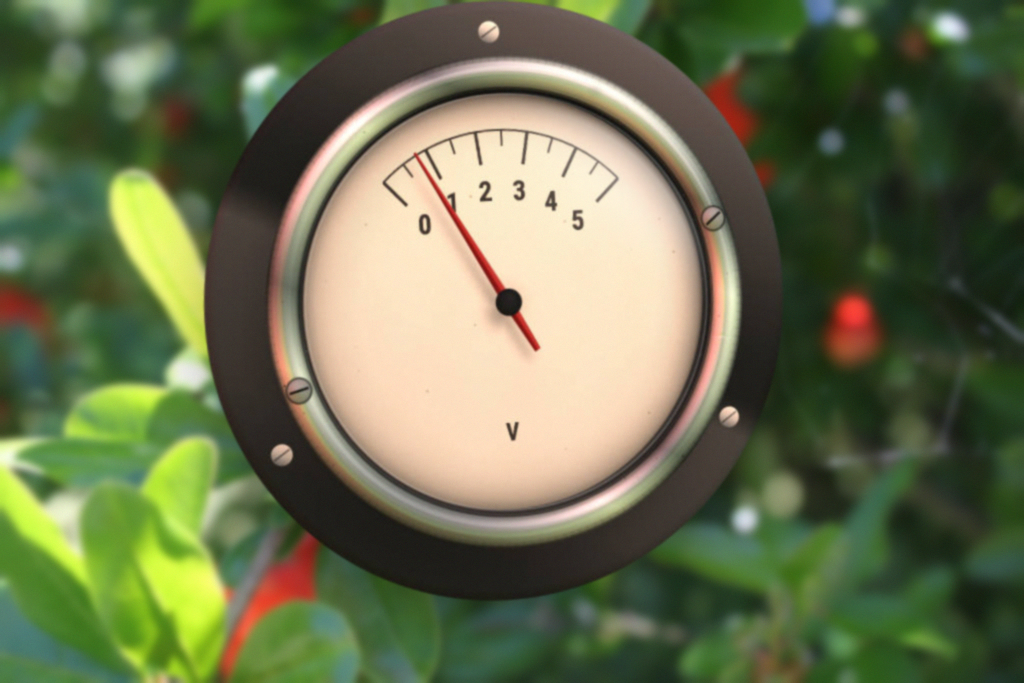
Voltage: 0.75 V
